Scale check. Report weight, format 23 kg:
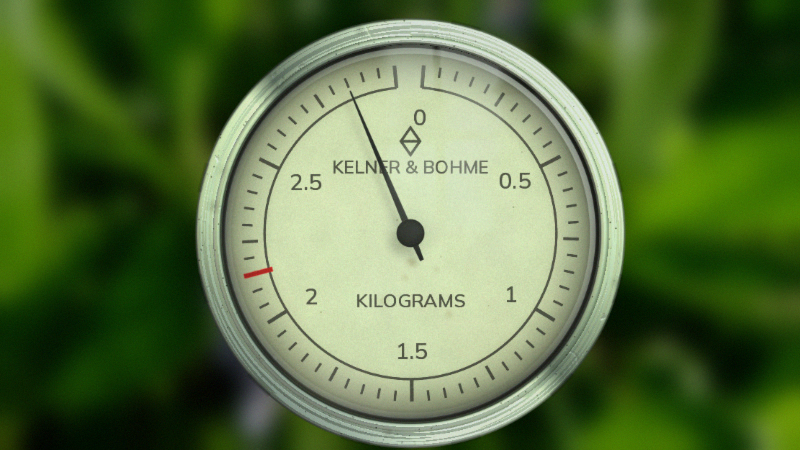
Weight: 2.85 kg
